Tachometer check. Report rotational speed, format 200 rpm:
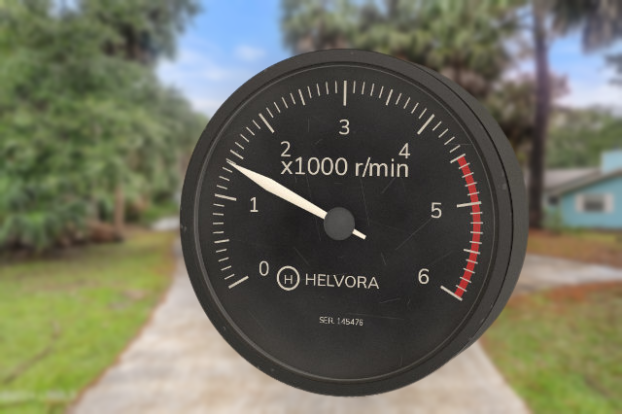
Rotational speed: 1400 rpm
